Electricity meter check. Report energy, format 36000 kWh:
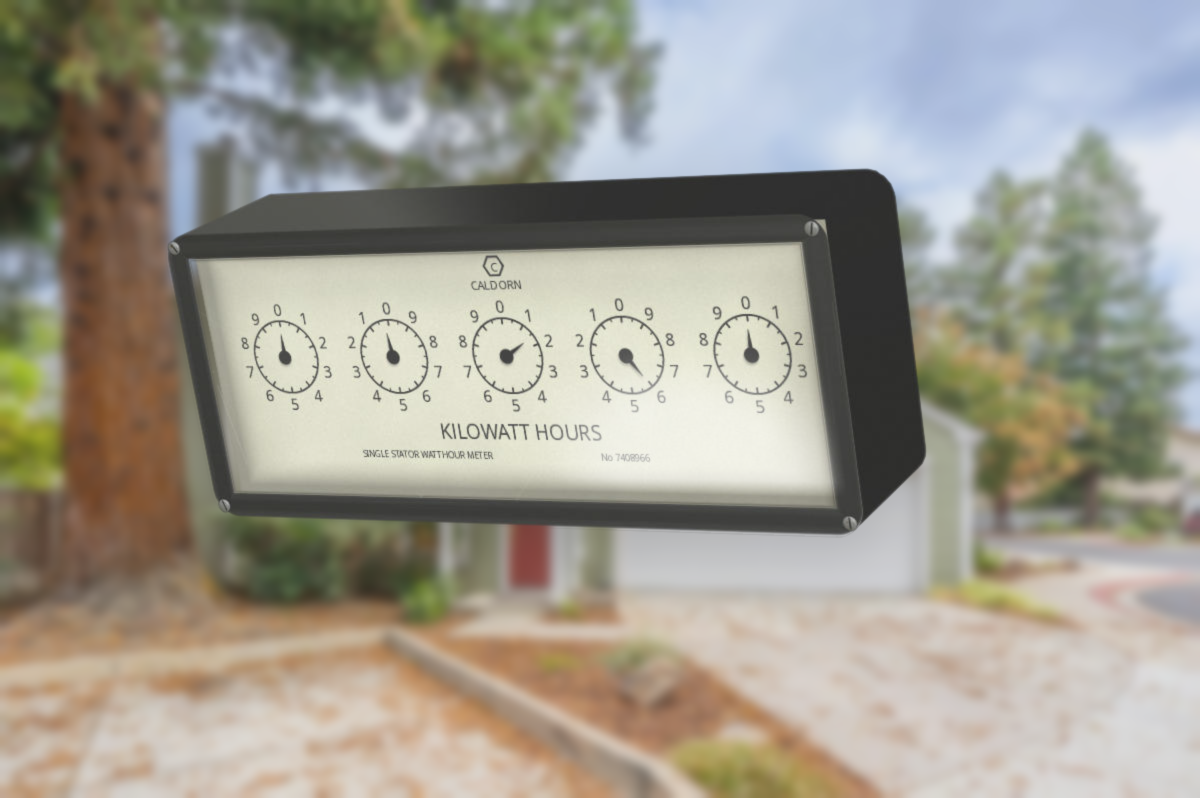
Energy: 160 kWh
